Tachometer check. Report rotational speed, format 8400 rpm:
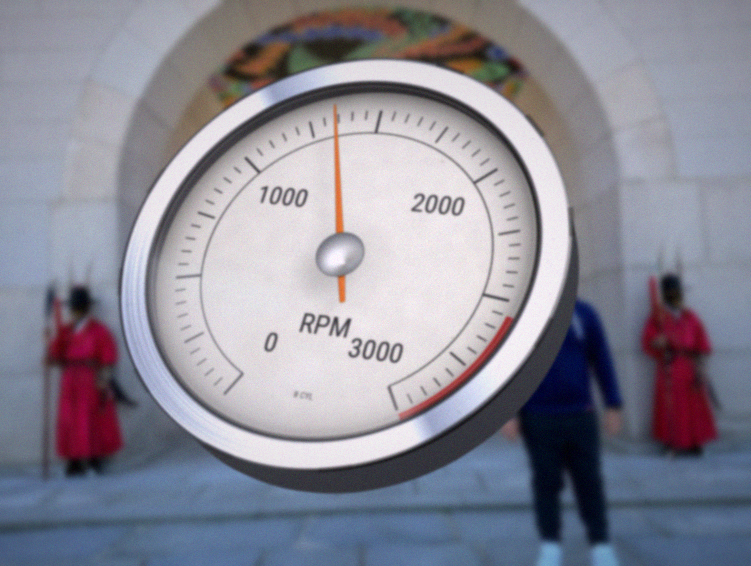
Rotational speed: 1350 rpm
